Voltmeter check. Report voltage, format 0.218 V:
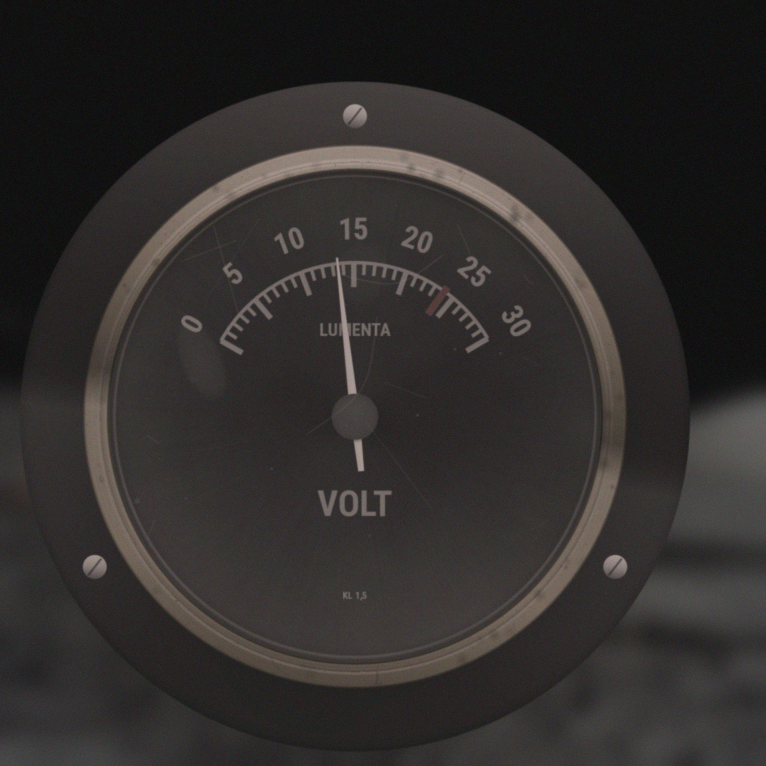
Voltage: 13.5 V
